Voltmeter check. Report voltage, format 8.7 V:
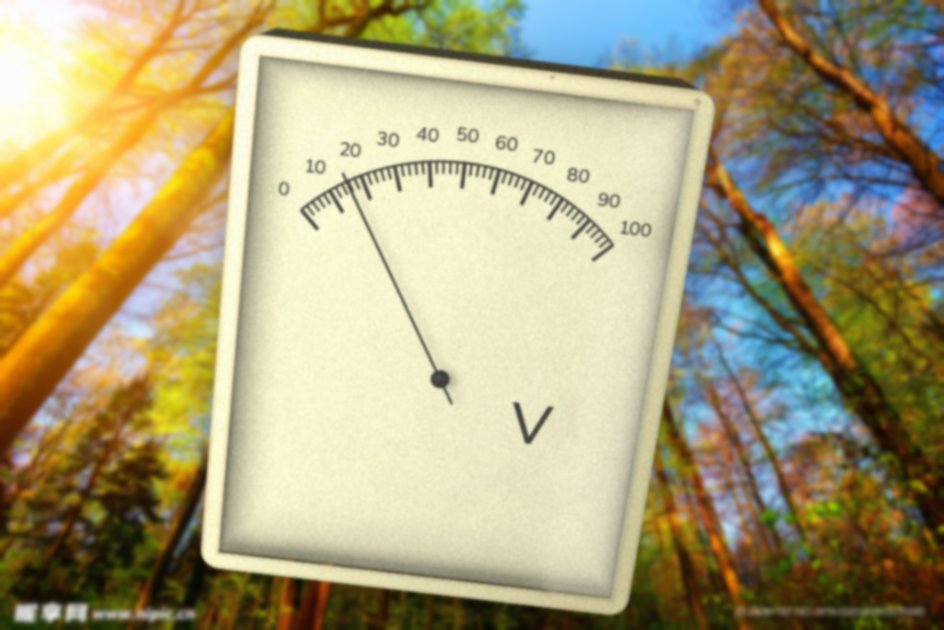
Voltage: 16 V
